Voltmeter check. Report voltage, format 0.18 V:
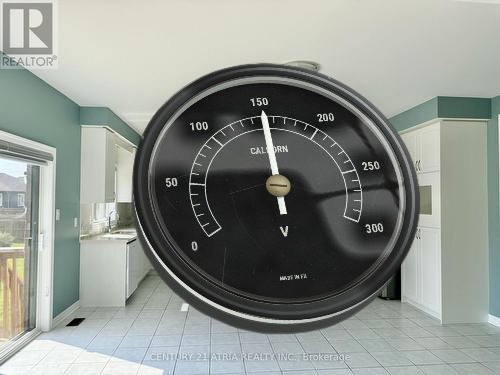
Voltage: 150 V
